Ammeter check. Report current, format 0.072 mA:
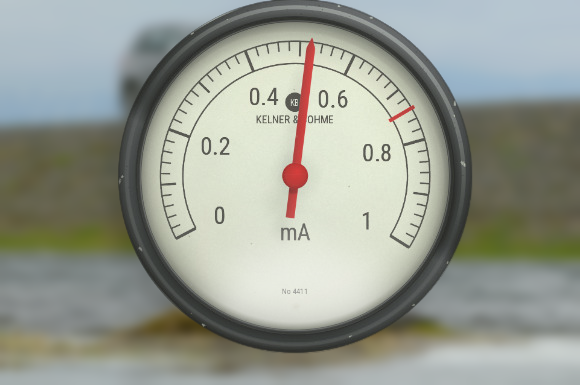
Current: 0.52 mA
